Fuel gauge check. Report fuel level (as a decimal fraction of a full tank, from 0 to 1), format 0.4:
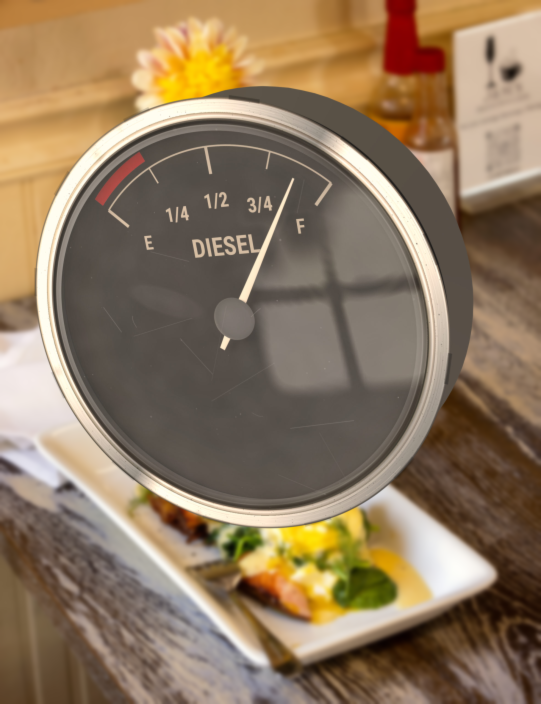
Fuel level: 0.875
